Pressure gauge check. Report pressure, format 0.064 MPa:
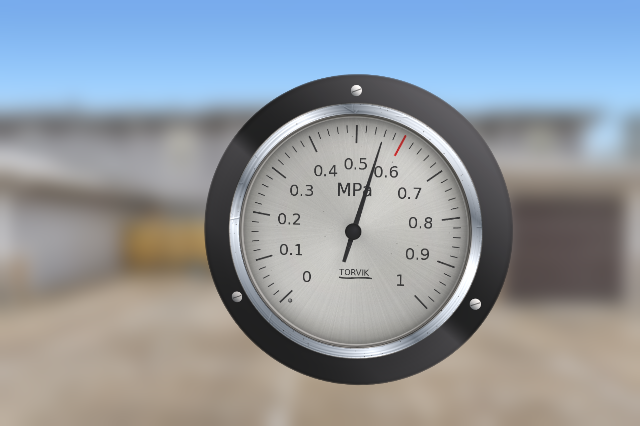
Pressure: 0.56 MPa
